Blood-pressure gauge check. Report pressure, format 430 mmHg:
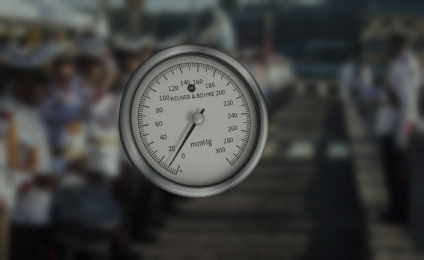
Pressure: 10 mmHg
